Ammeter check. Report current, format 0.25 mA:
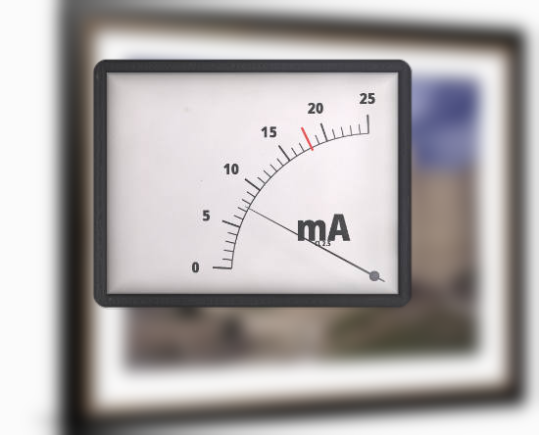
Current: 7.5 mA
